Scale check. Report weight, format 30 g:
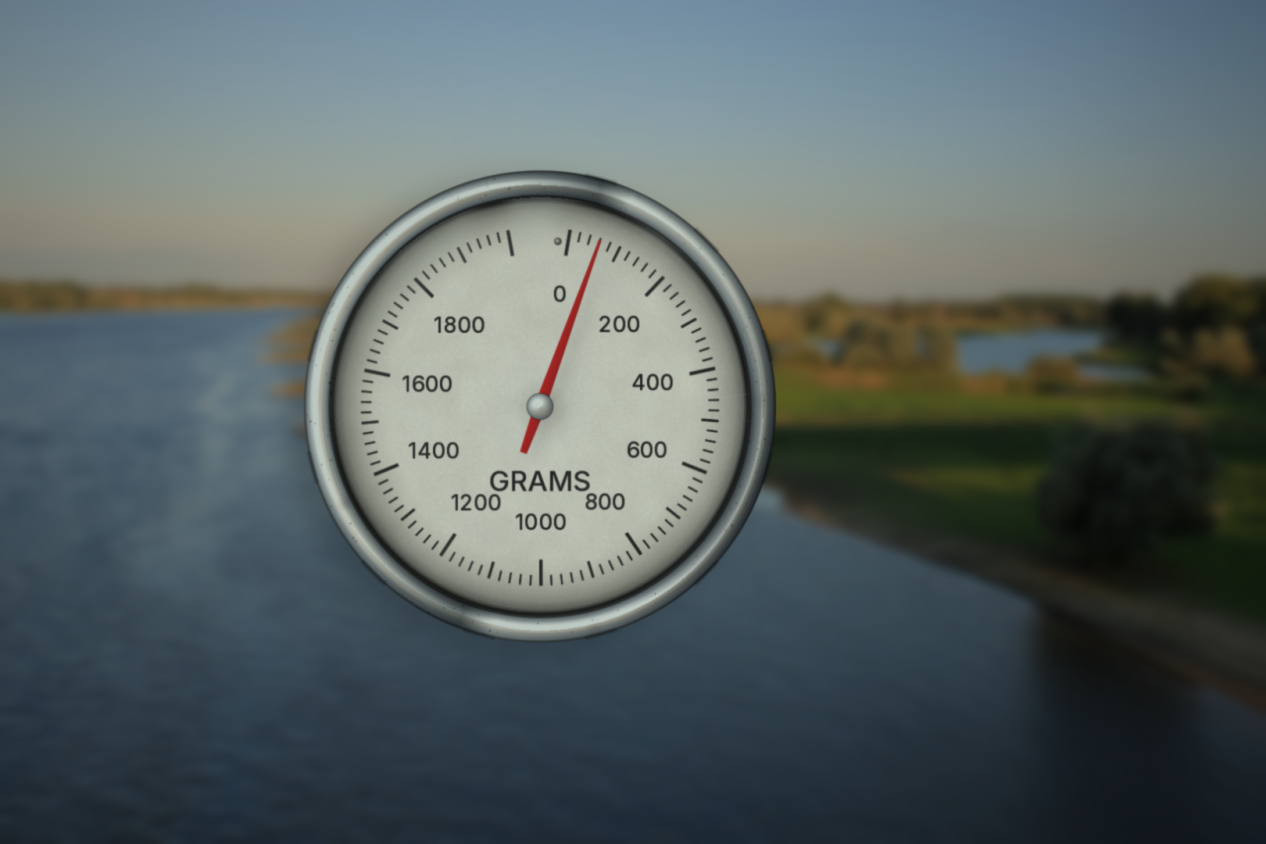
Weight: 60 g
